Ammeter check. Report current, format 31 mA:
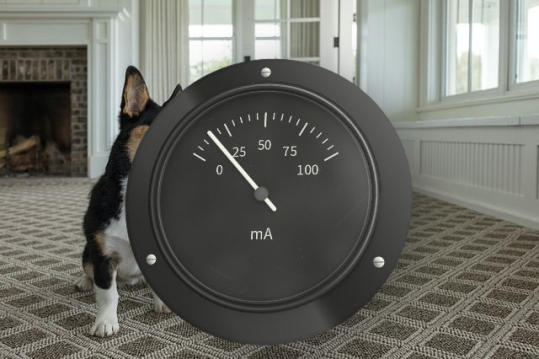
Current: 15 mA
